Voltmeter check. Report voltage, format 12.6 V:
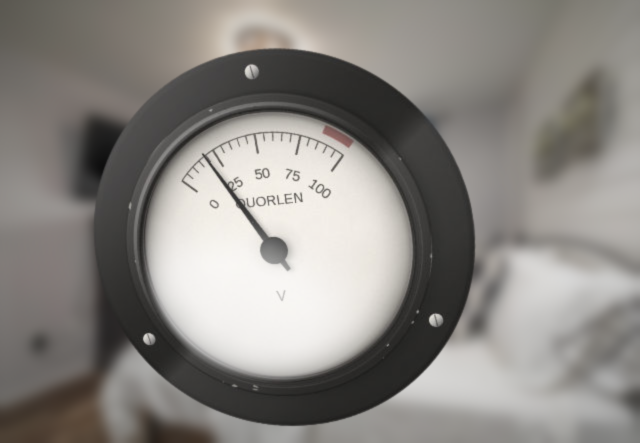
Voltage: 20 V
